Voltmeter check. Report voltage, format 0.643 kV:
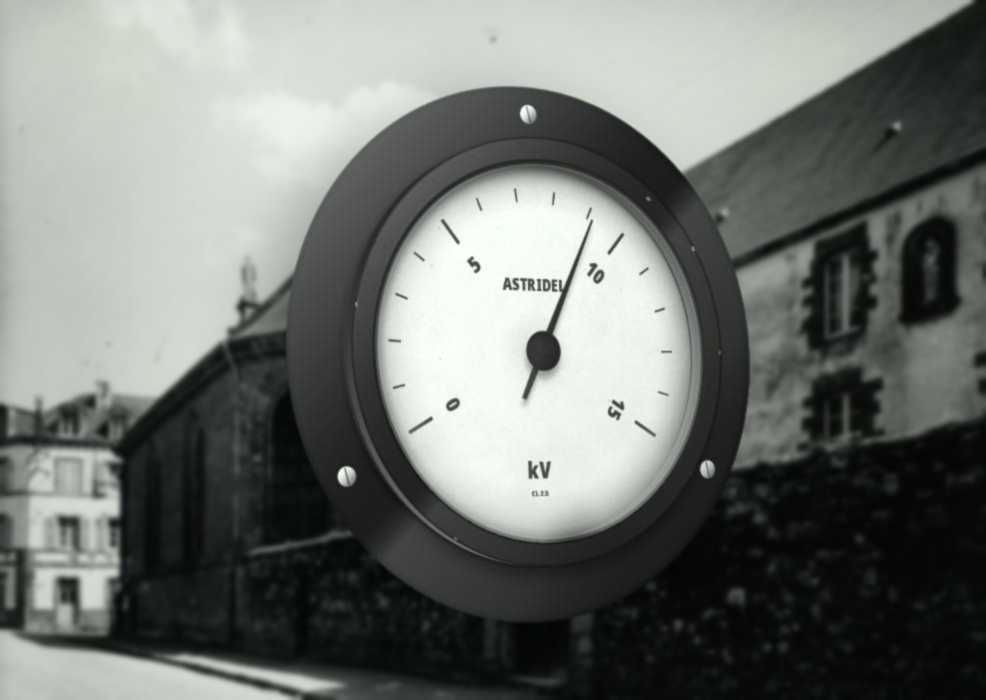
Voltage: 9 kV
